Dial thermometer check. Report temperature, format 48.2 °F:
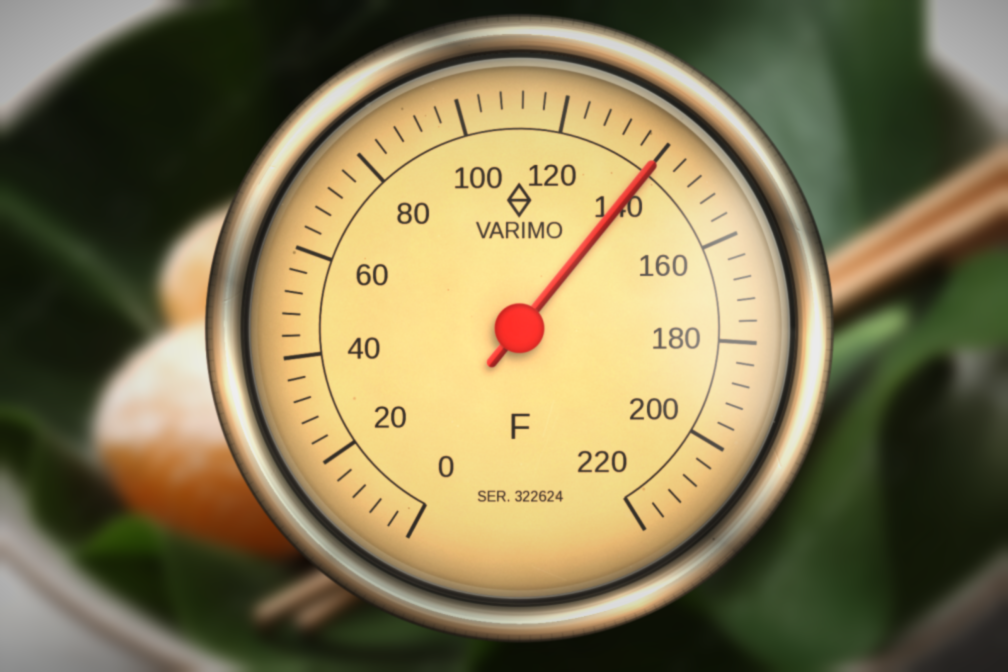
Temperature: 140 °F
